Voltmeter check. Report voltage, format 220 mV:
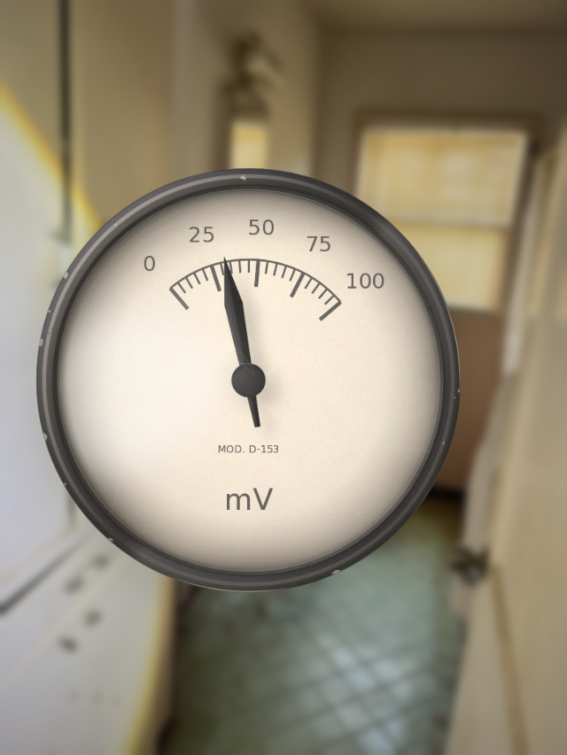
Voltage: 32.5 mV
